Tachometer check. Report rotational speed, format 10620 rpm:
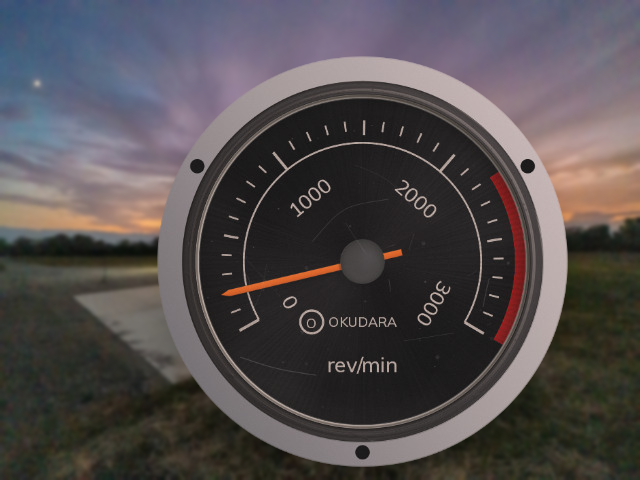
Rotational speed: 200 rpm
